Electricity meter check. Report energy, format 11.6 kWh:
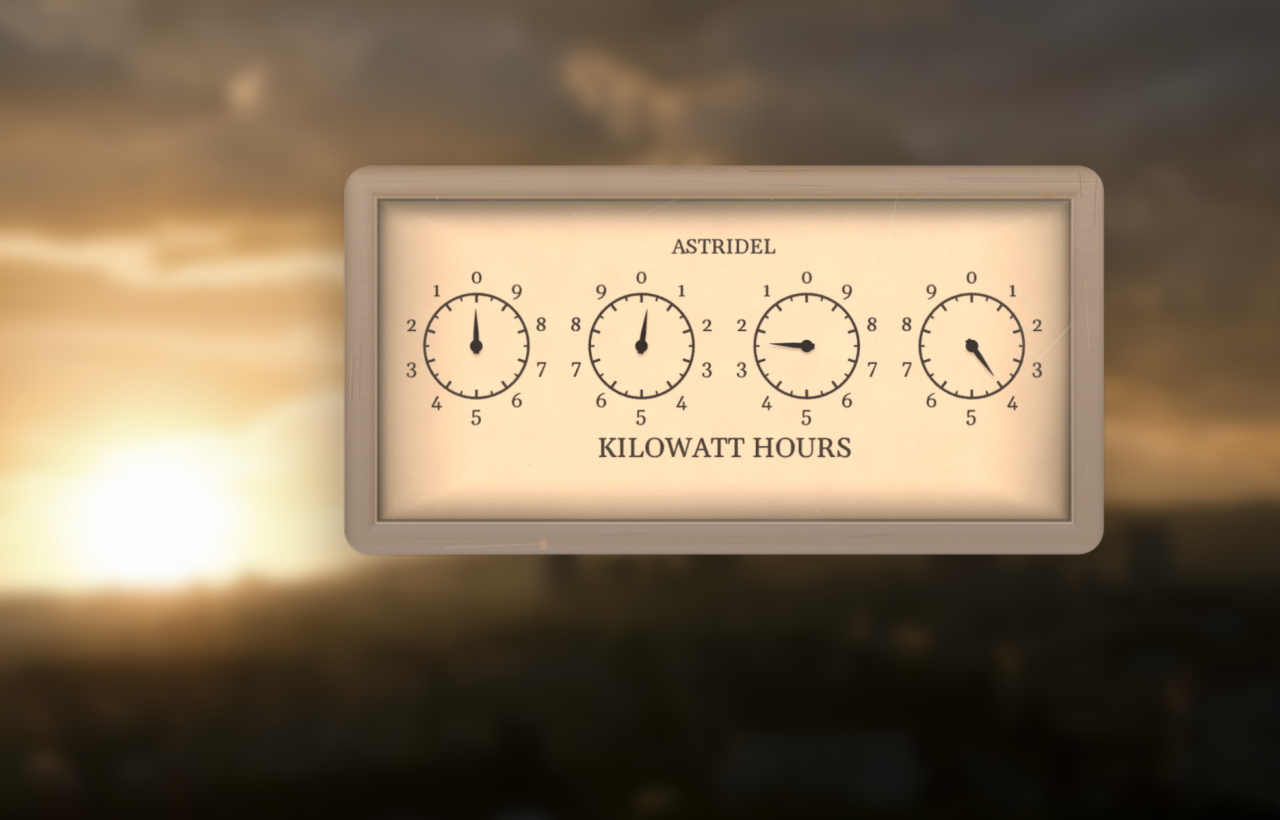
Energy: 24 kWh
